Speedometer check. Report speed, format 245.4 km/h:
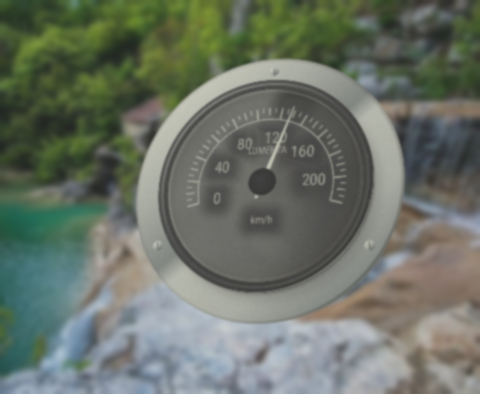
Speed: 130 km/h
